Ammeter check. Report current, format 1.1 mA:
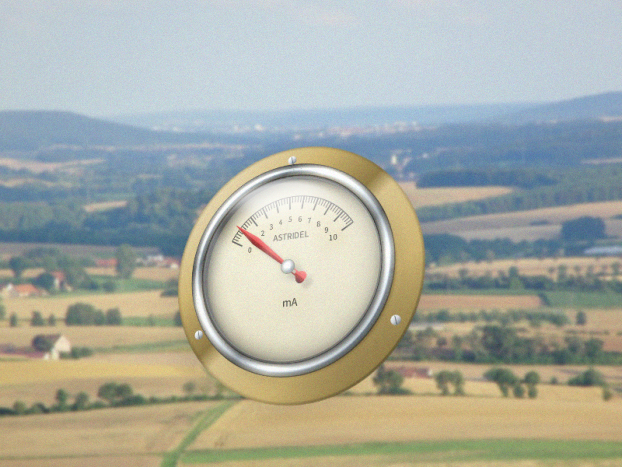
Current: 1 mA
